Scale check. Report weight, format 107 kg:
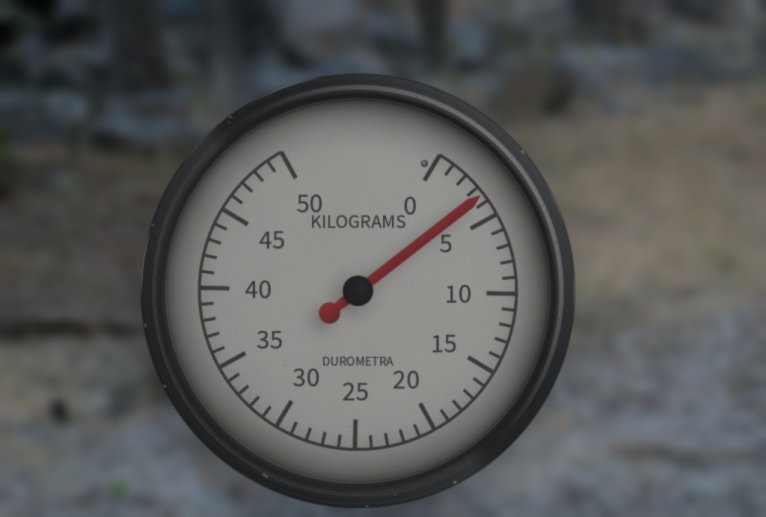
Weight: 3.5 kg
